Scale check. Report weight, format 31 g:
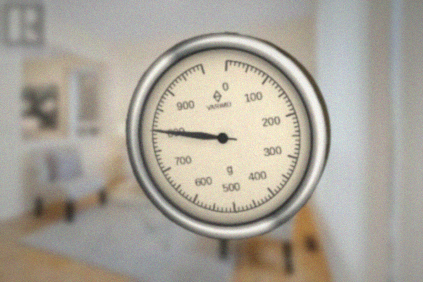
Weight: 800 g
